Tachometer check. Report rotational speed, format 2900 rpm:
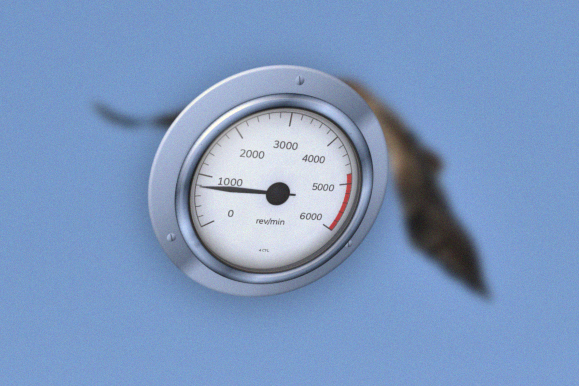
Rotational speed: 800 rpm
